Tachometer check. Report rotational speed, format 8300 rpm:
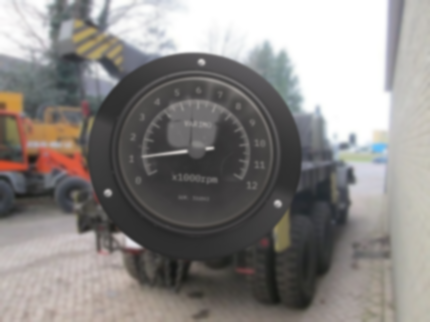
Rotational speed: 1000 rpm
